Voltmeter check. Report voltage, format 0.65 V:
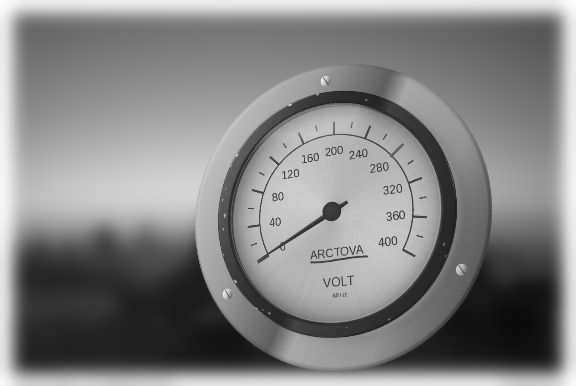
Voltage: 0 V
